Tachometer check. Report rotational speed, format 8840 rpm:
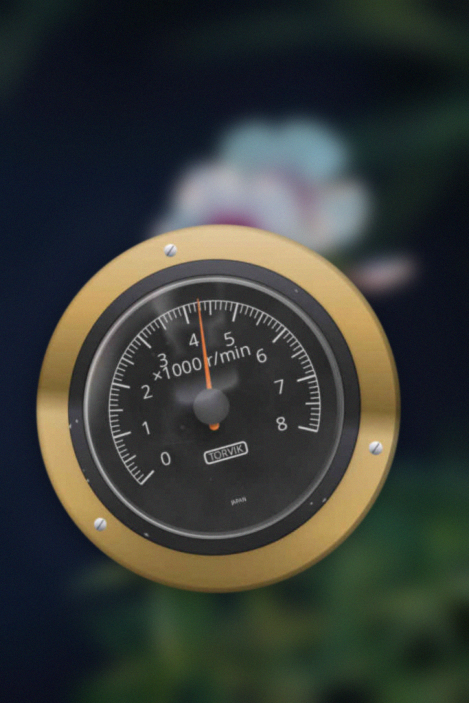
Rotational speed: 4300 rpm
